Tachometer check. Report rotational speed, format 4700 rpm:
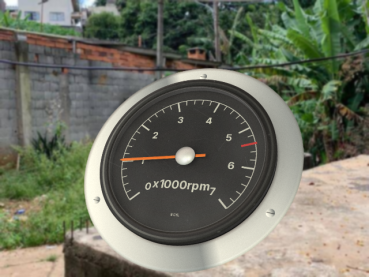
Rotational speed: 1000 rpm
